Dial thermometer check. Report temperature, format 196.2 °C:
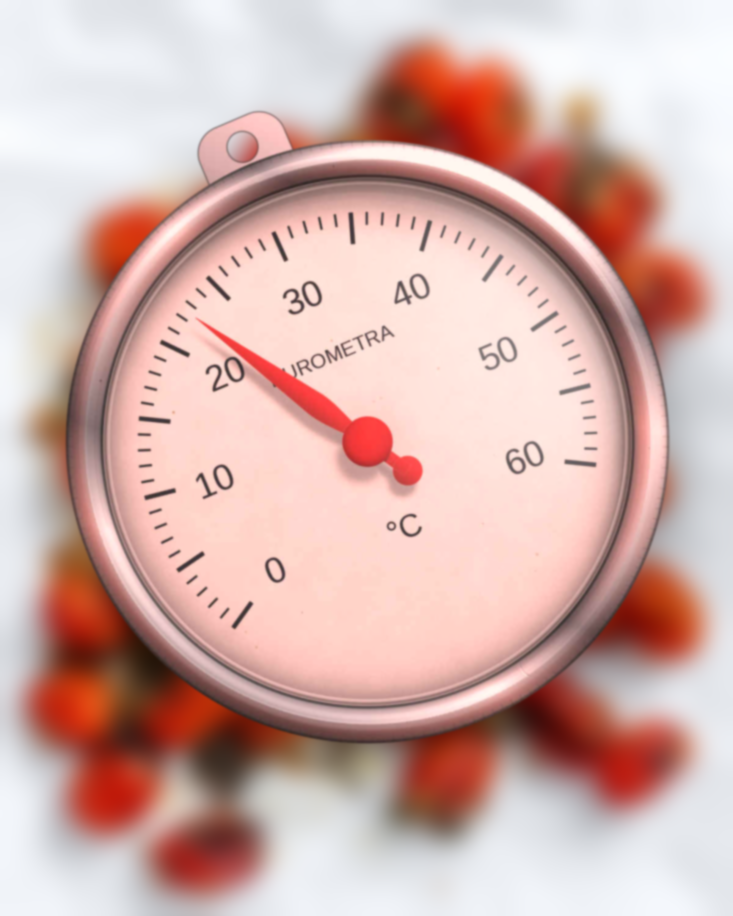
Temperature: 22.5 °C
